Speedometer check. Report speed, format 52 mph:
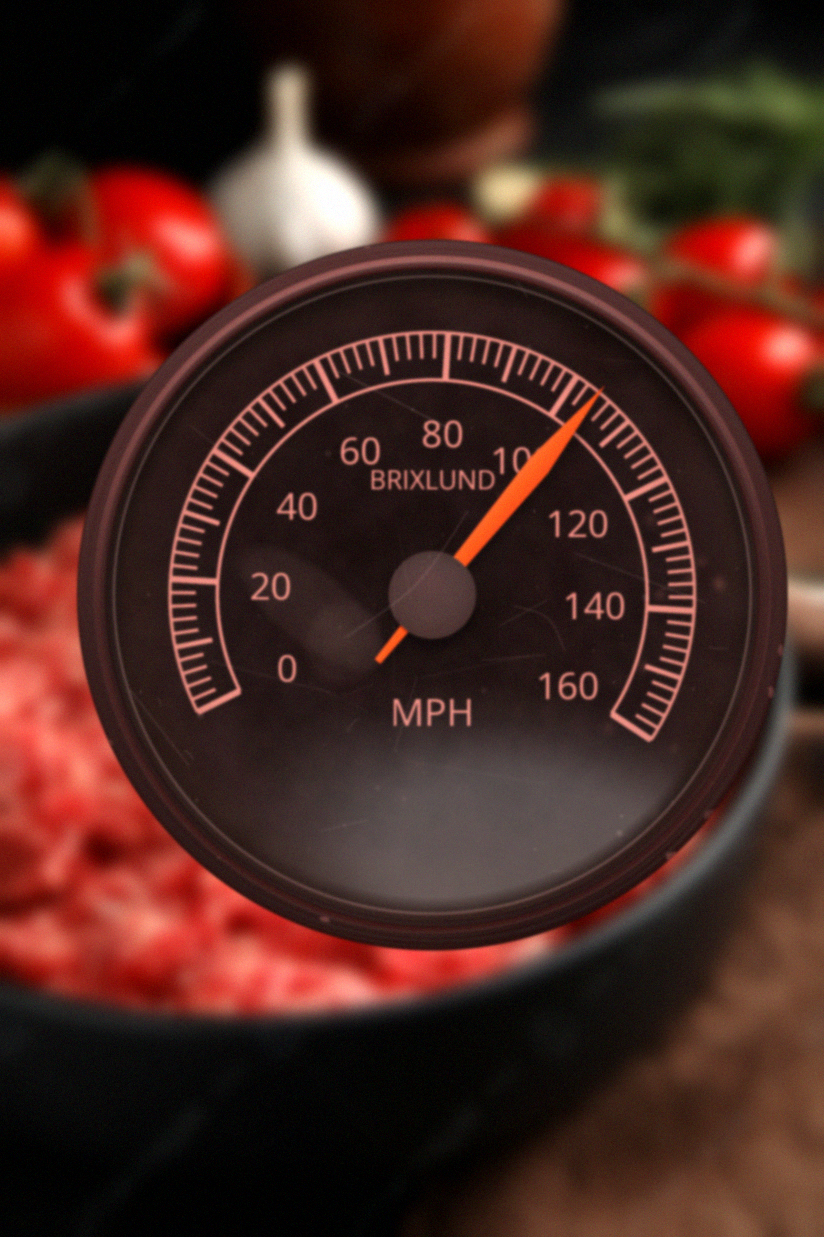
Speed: 104 mph
